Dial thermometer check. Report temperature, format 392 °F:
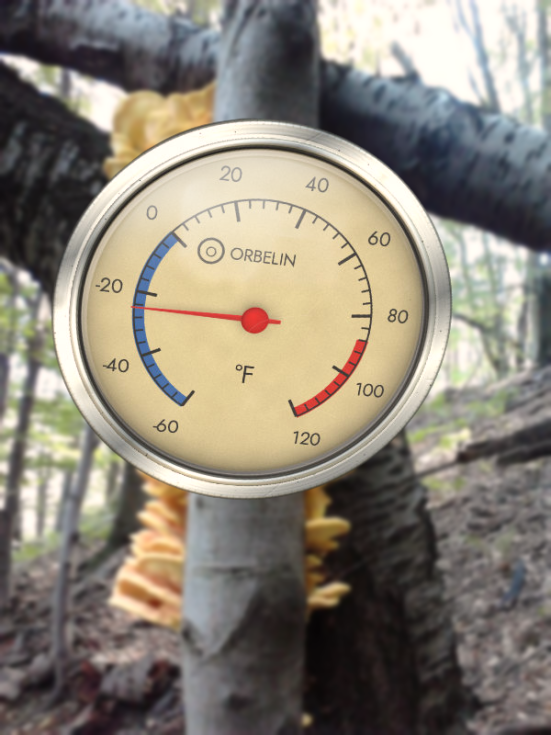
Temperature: -24 °F
